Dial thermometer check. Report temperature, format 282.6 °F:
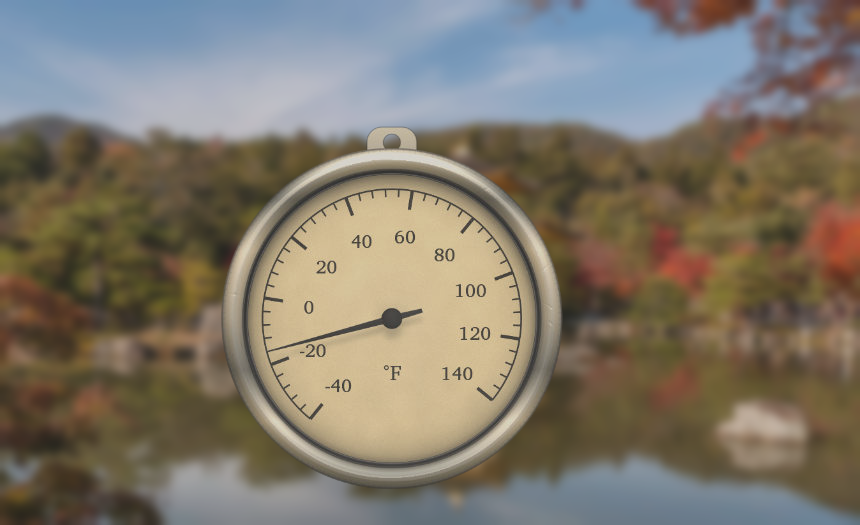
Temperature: -16 °F
